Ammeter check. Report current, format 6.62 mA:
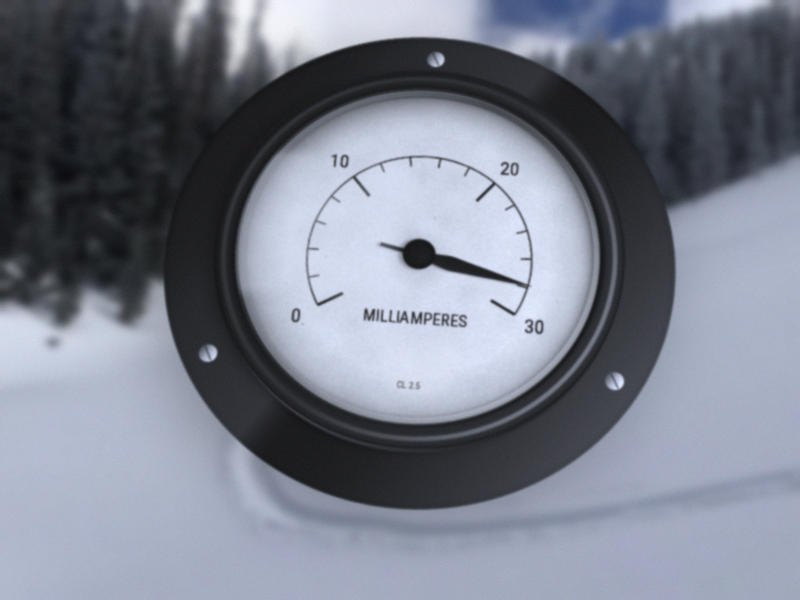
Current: 28 mA
